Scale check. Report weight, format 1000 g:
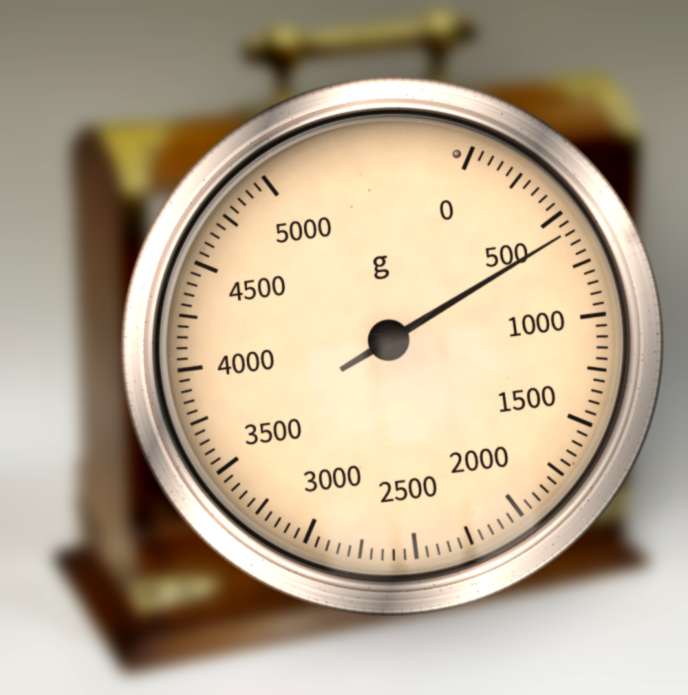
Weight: 600 g
